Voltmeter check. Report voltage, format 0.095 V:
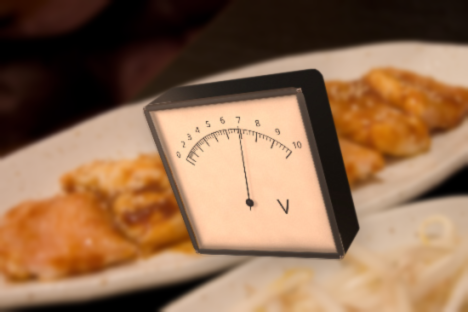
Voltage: 7 V
